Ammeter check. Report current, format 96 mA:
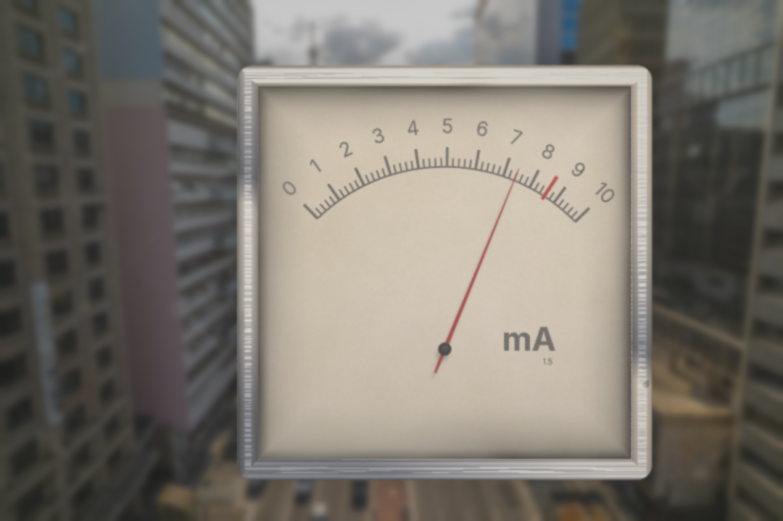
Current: 7.4 mA
